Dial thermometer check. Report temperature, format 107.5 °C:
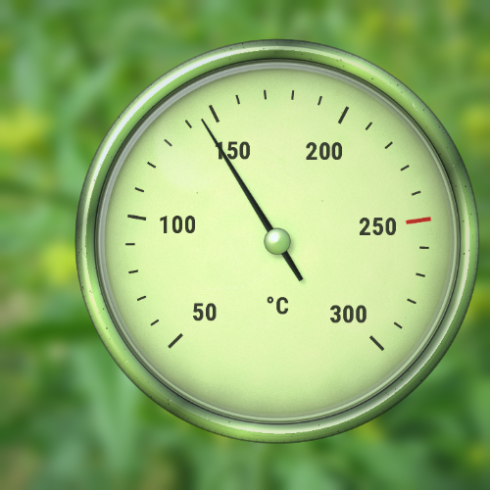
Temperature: 145 °C
